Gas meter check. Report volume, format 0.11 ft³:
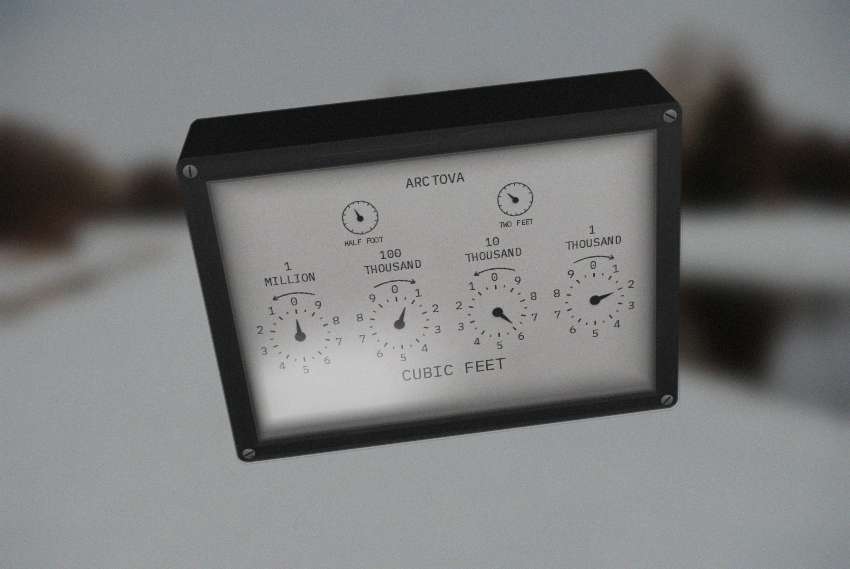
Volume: 6200 ft³
